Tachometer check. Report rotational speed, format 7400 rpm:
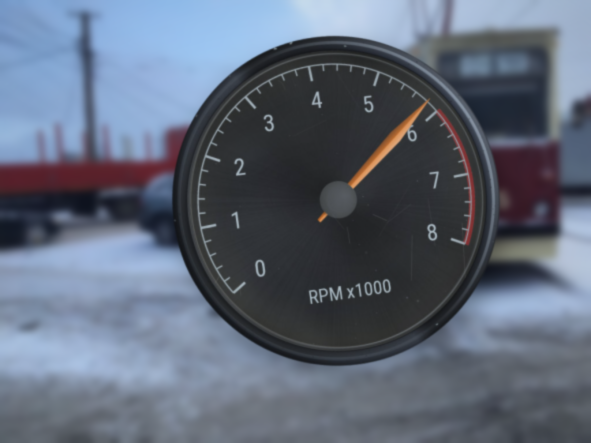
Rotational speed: 5800 rpm
